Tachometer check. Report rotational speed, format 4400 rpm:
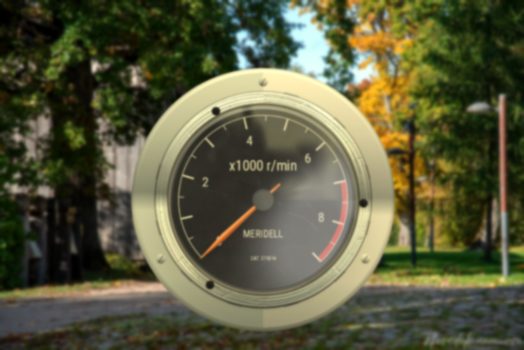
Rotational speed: 0 rpm
